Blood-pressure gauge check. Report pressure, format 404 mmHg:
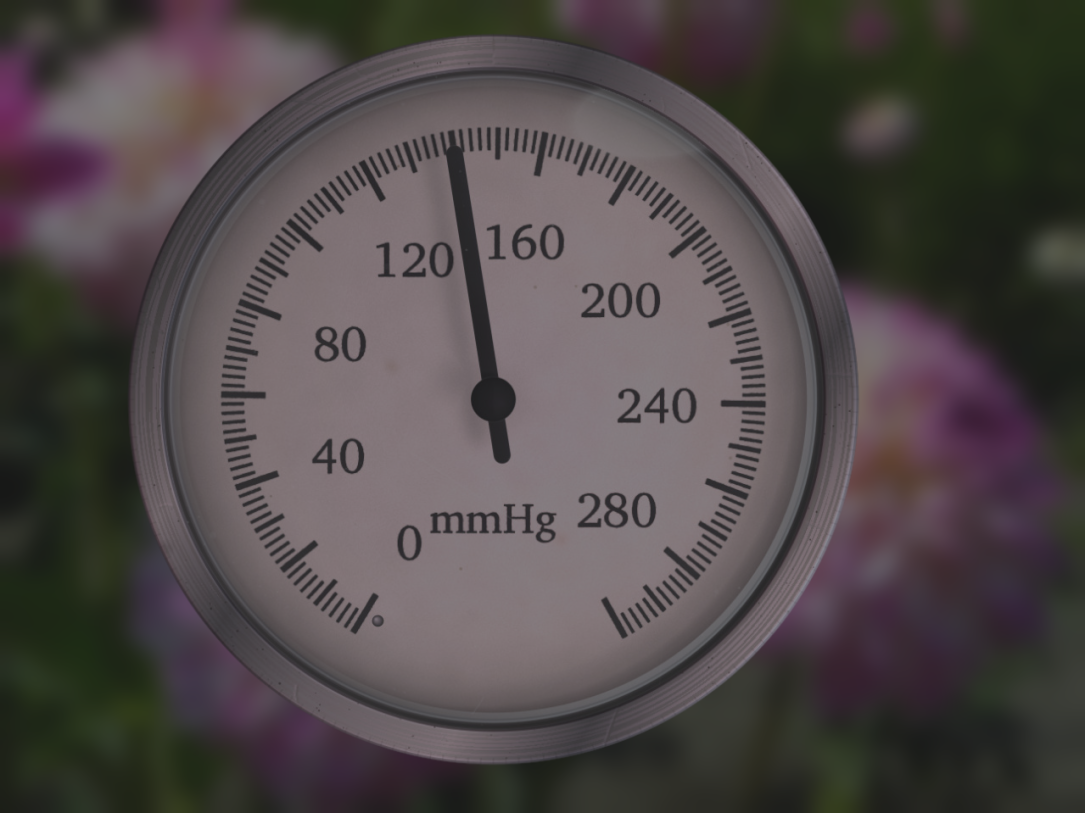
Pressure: 140 mmHg
